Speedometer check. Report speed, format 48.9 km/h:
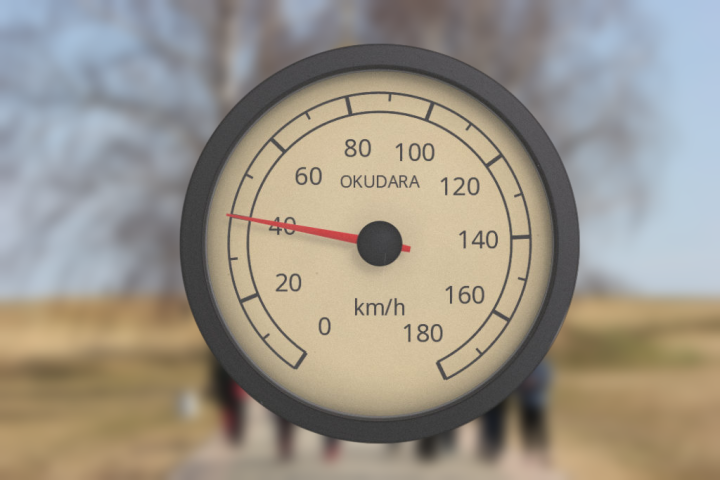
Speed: 40 km/h
